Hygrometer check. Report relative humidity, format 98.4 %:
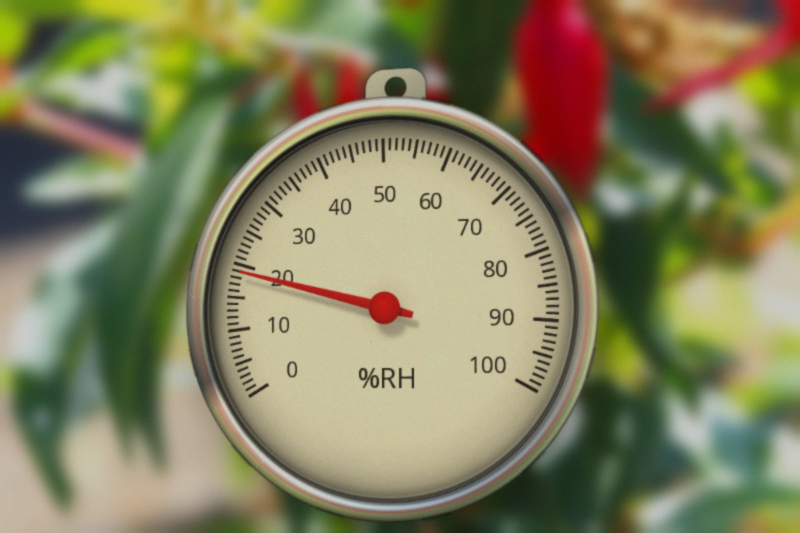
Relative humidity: 19 %
